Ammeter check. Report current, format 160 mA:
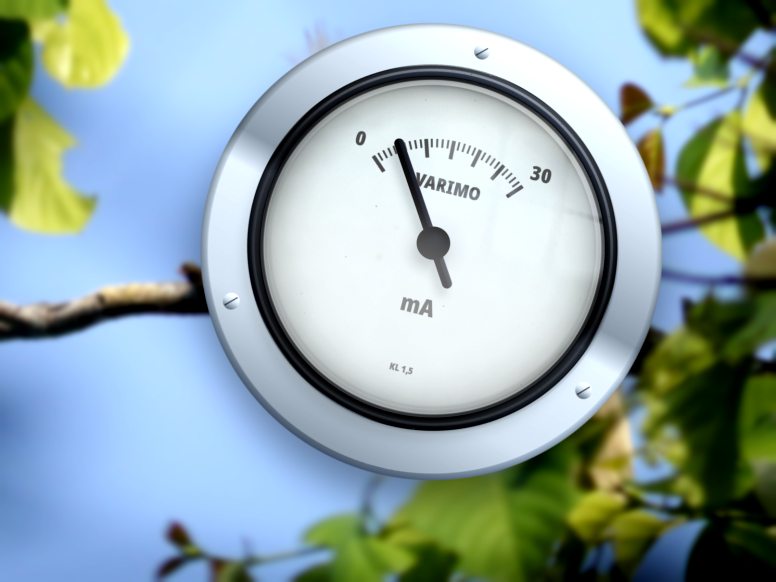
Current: 5 mA
